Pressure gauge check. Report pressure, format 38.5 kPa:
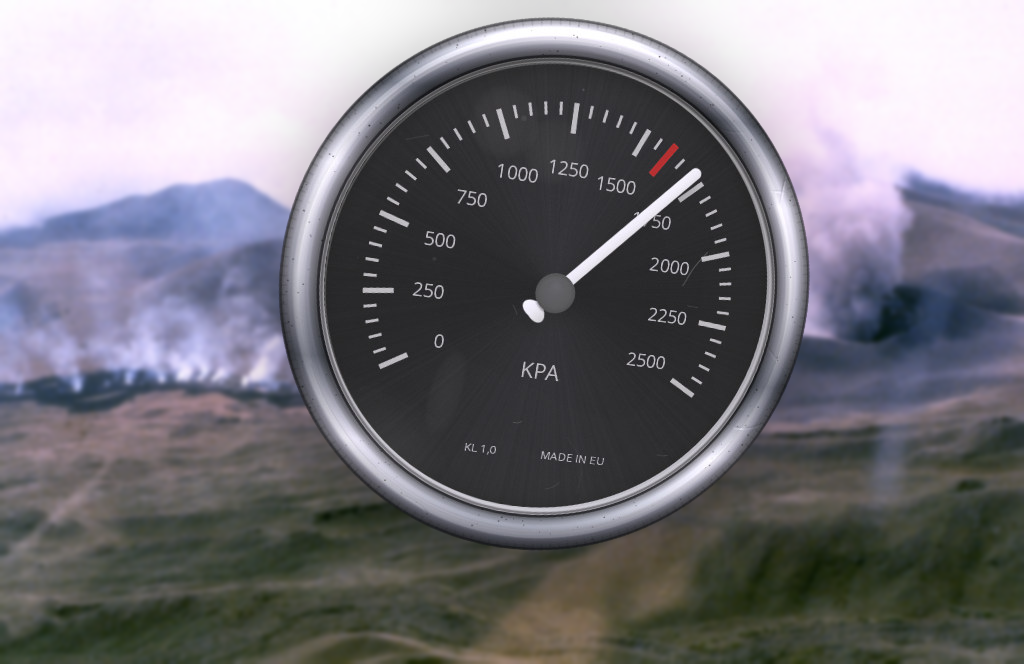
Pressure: 1700 kPa
